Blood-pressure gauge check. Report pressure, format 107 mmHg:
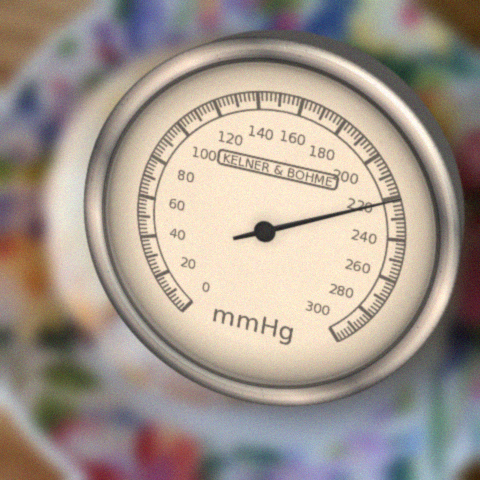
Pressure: 220 mmHg
